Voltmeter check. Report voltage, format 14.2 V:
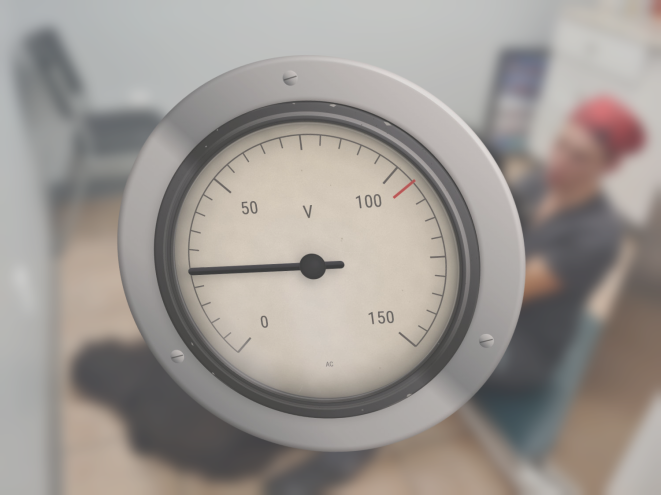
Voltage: 25 V
